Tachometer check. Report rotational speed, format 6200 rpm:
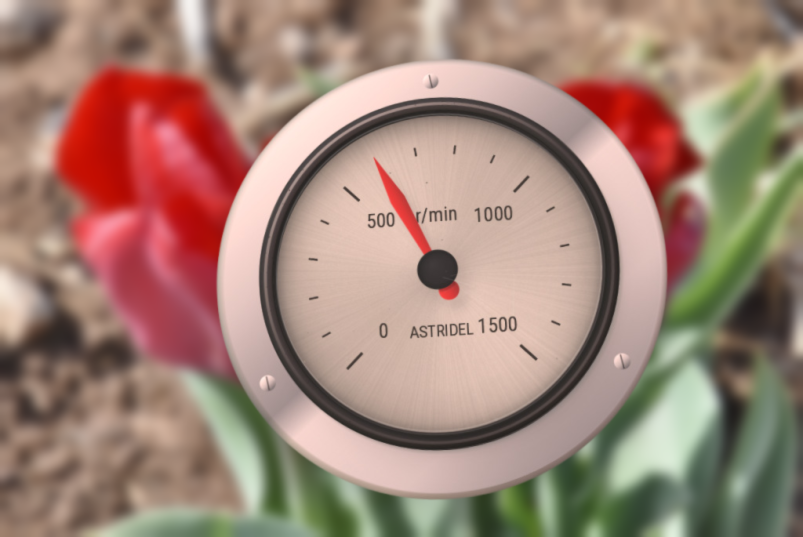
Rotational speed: 600 rpm
